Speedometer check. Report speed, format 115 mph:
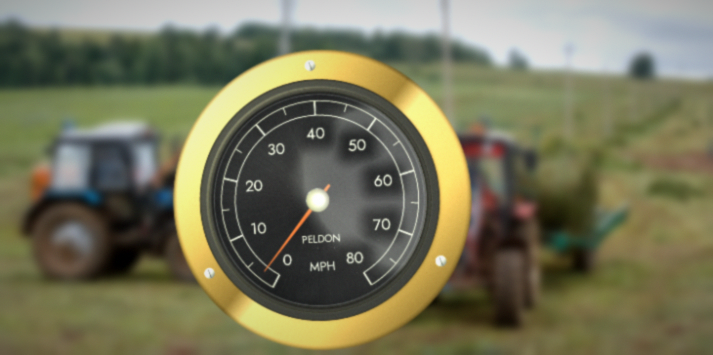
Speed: 2.5 mph
